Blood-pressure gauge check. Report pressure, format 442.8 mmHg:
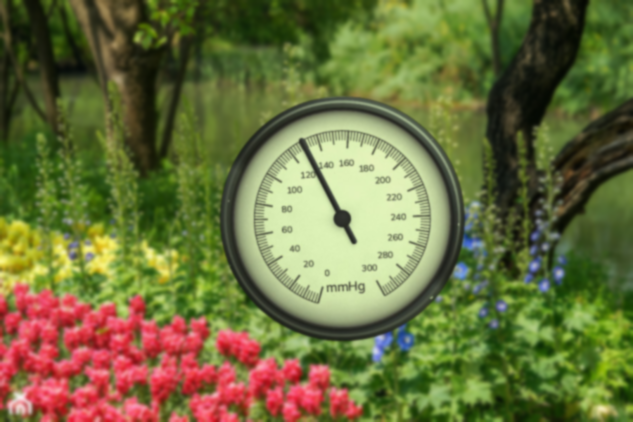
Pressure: 130 mmHg
